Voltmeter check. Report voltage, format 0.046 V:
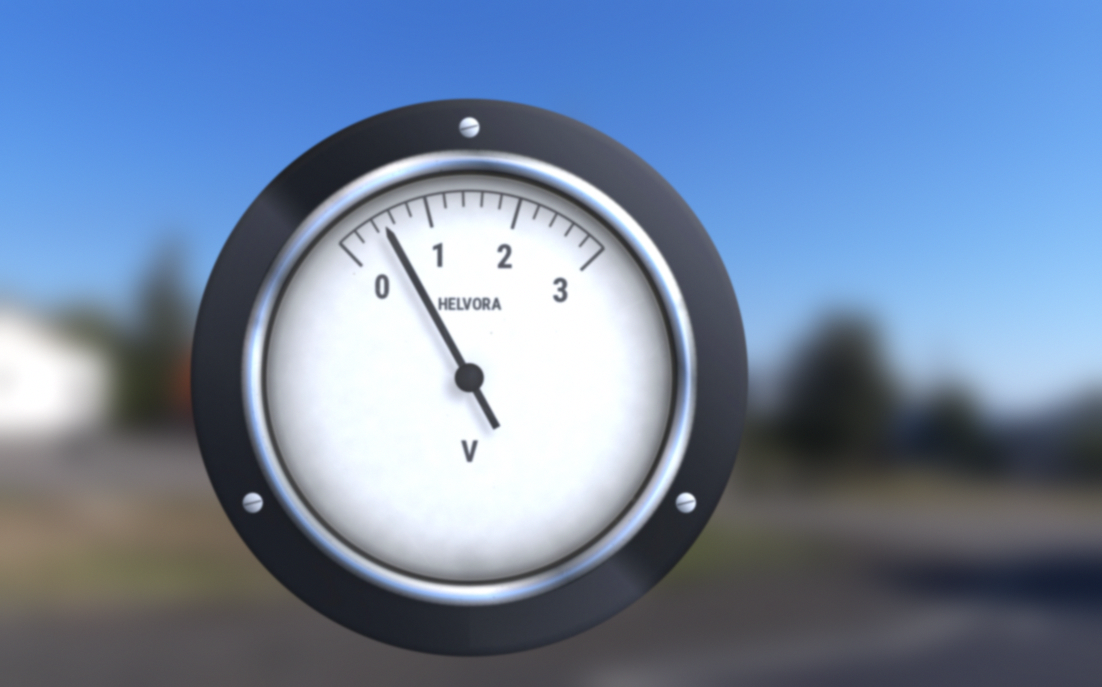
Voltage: 0.5 V
